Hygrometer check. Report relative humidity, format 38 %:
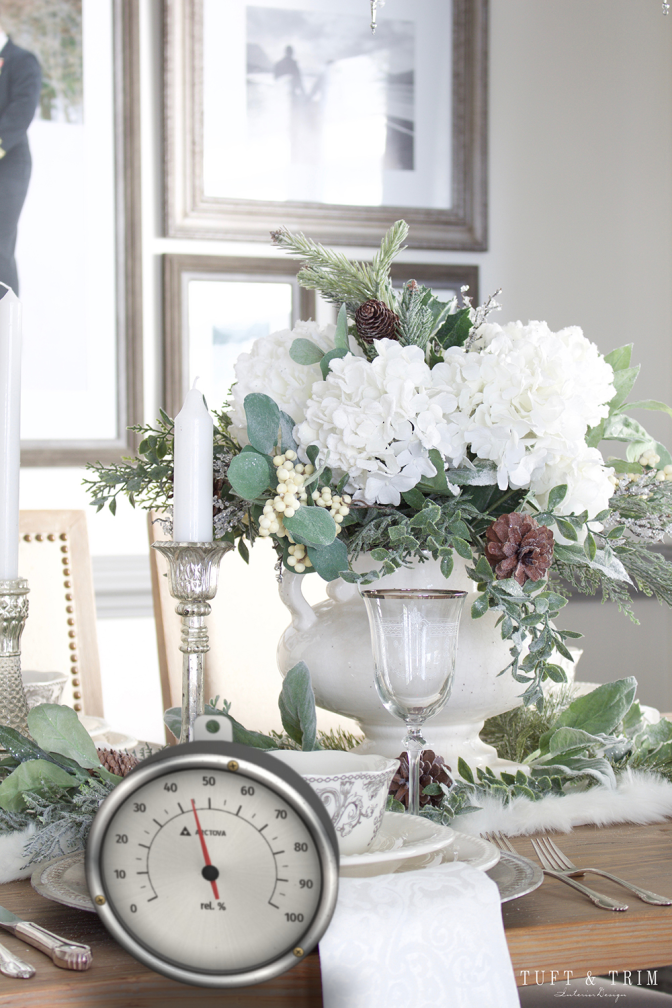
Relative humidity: 45 %
